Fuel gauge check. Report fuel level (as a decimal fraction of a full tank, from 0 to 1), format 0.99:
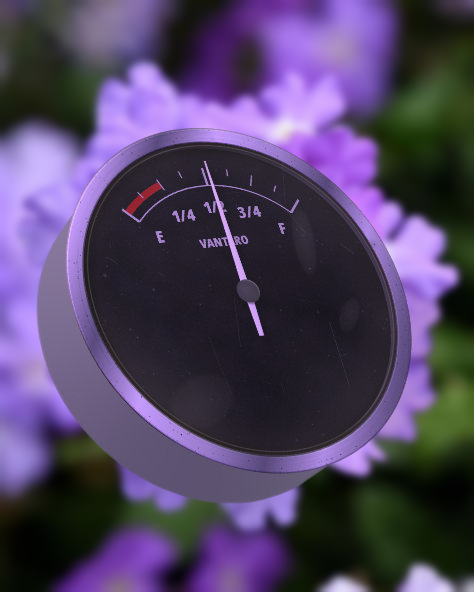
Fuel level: 0.5
